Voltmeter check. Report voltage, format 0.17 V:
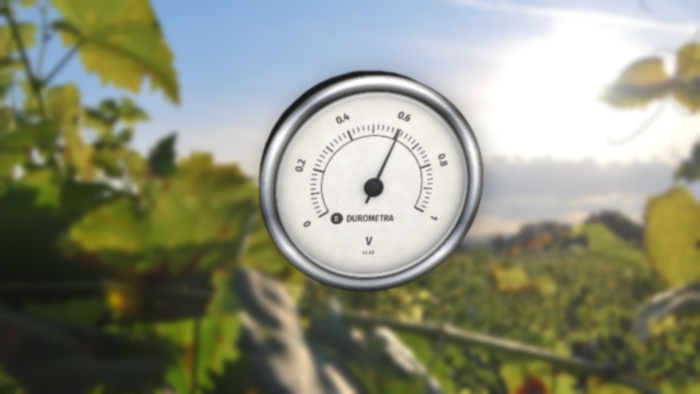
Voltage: 0.6 V
